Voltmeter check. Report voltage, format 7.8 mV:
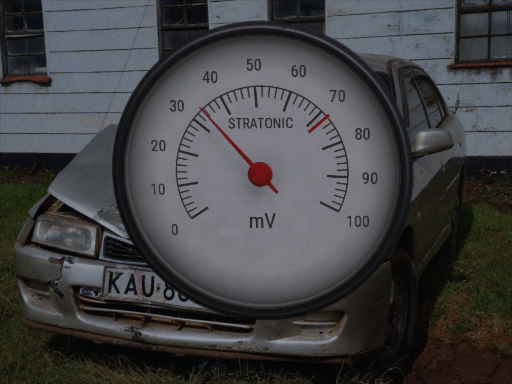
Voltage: 34 mV
